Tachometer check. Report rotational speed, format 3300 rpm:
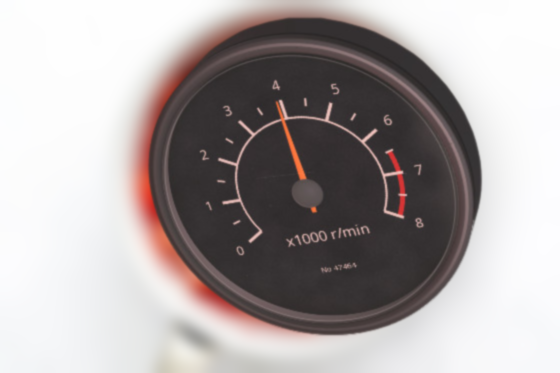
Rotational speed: 4000 rpm
